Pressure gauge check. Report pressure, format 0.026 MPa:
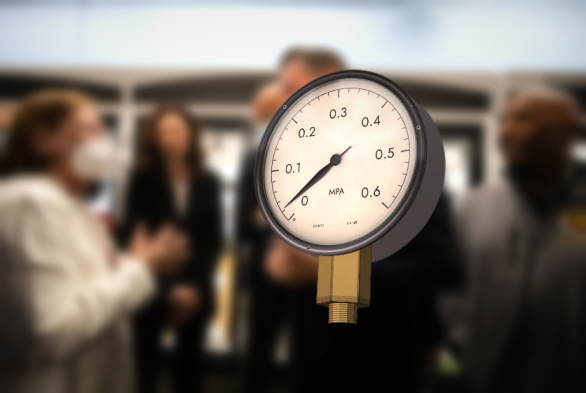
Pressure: 0.02 MPa
